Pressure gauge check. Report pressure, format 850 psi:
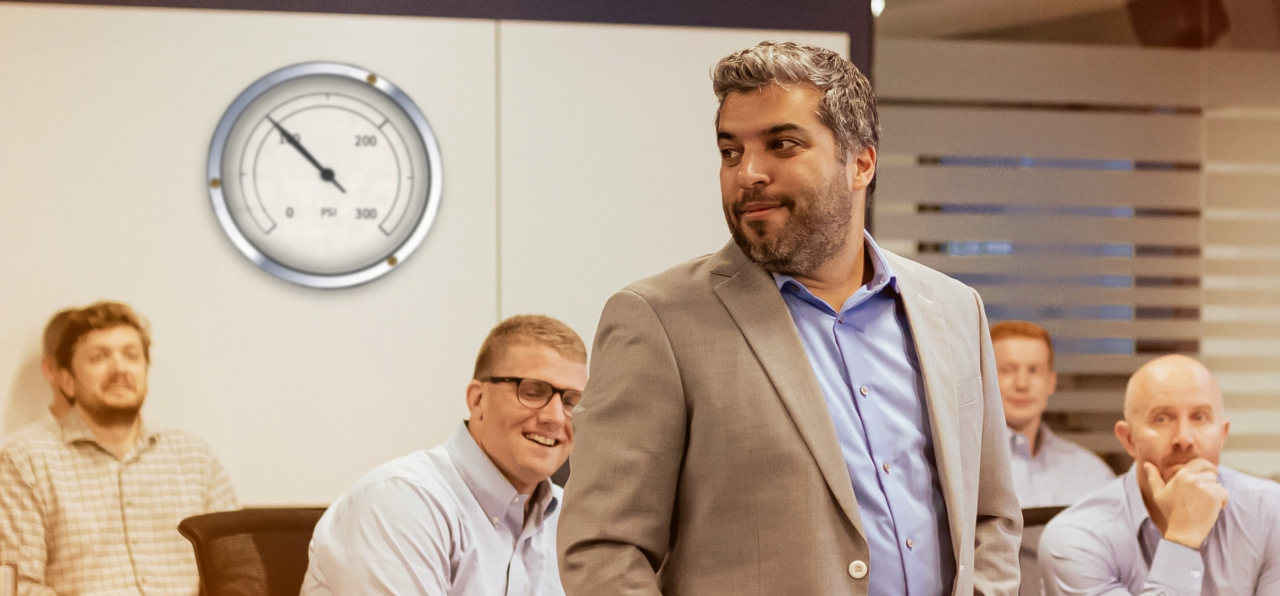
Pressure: 100 psi
